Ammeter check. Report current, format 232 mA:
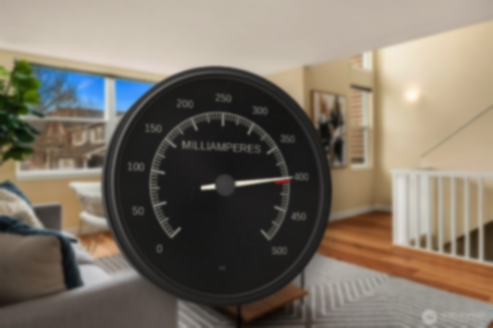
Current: 400 mA
